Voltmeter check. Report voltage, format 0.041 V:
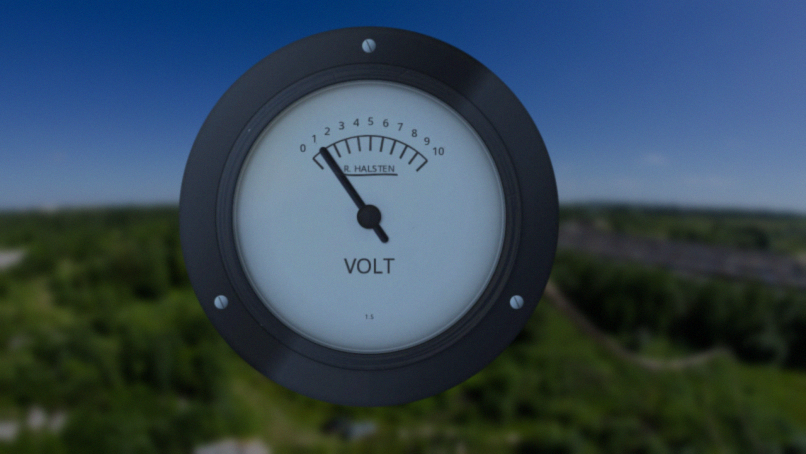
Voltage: 1 V
